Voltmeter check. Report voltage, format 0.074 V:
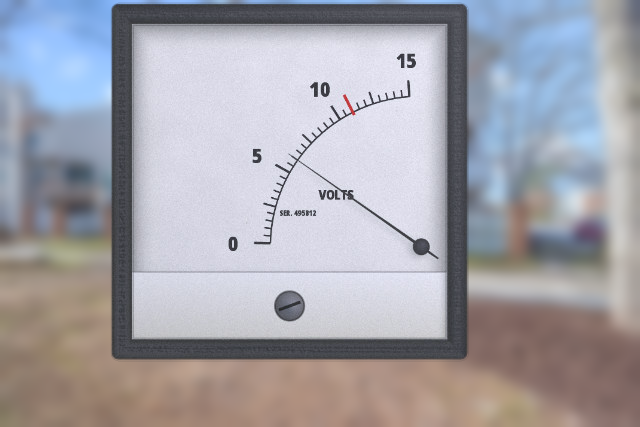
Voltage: 6 V
